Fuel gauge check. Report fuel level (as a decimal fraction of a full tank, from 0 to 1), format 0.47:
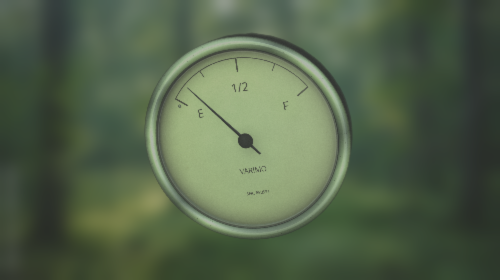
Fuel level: 0.125
